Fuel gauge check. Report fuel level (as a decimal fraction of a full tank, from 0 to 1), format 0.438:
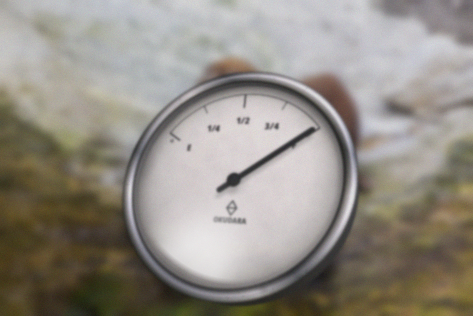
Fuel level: 1
